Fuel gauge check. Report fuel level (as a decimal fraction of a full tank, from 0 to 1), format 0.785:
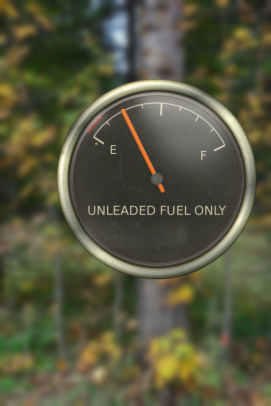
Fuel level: 0.25
